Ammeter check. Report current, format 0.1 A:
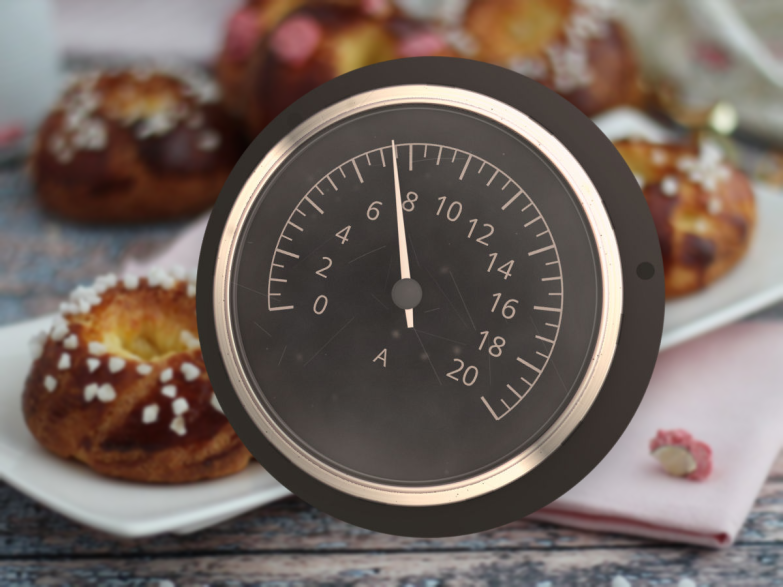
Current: 7.5 A
